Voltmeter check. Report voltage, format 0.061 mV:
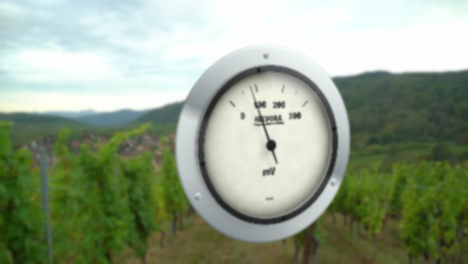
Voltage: 75 mV
